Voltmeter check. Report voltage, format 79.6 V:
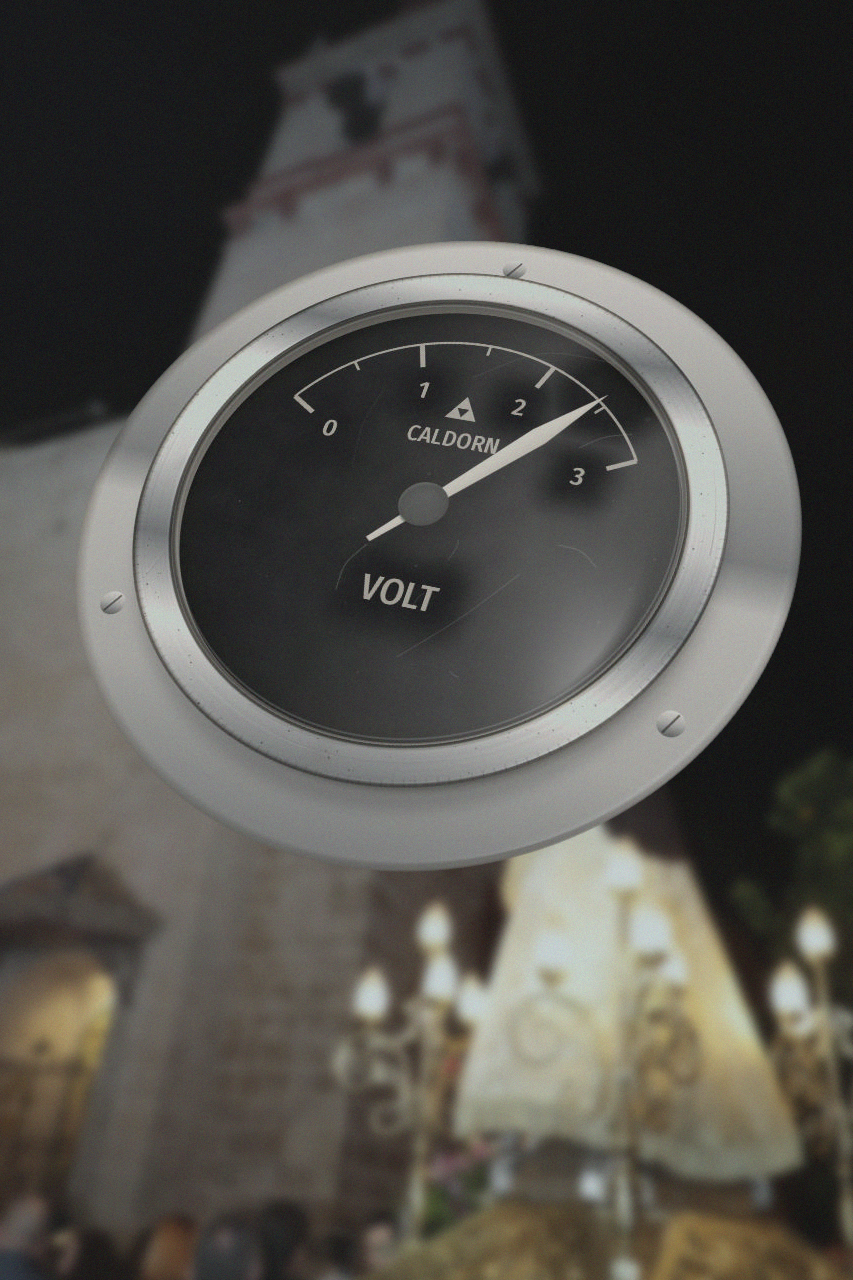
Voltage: 2.5 V
